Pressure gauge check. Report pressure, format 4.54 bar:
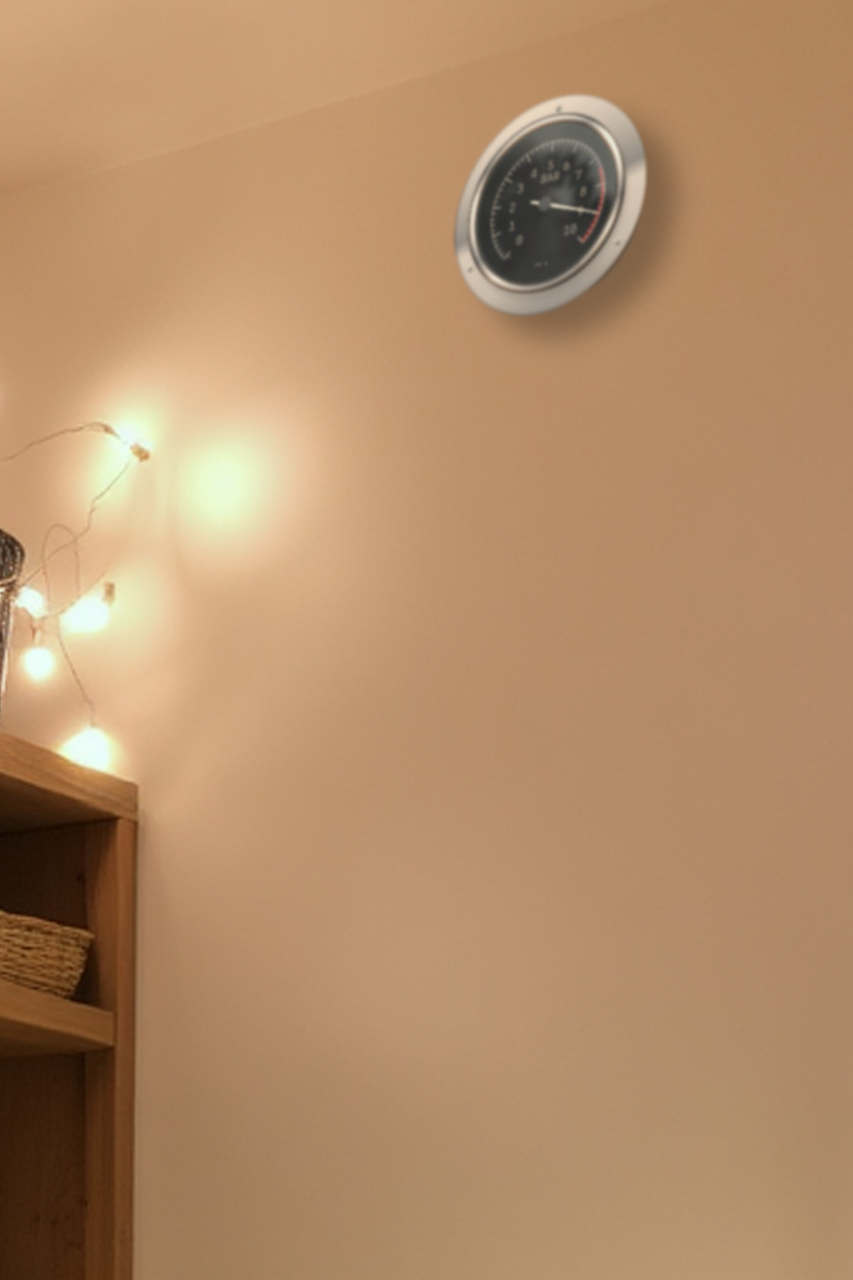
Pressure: 9 bar
